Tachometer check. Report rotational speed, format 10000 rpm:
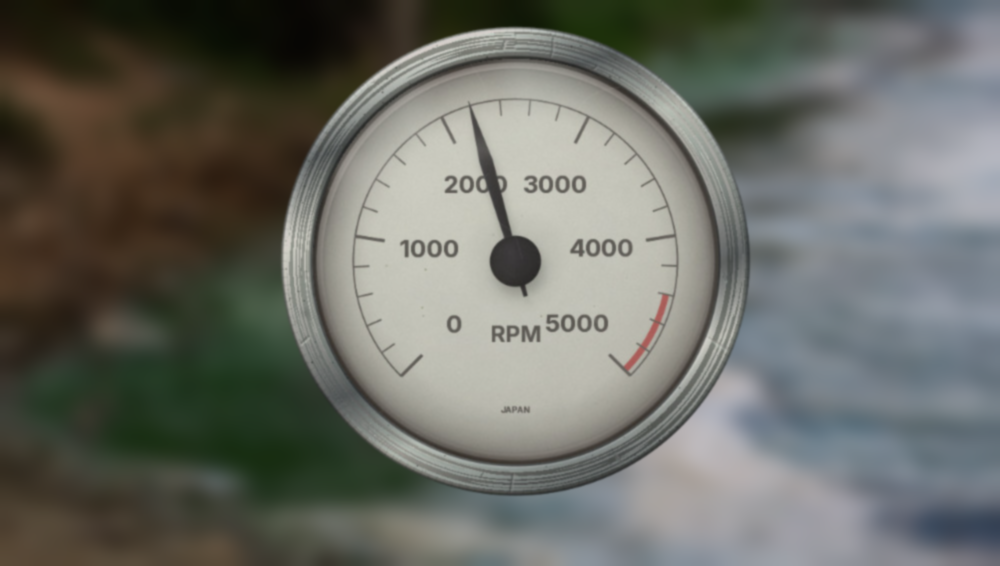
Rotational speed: 2200 rpm
